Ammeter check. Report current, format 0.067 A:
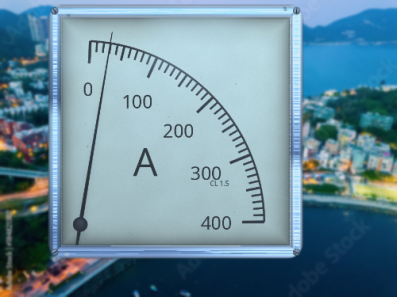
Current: 30 A
